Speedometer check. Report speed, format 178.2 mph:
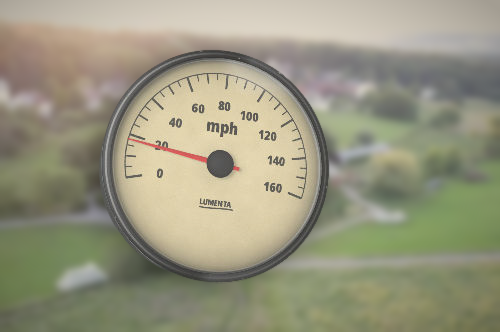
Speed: 17.5 mph
